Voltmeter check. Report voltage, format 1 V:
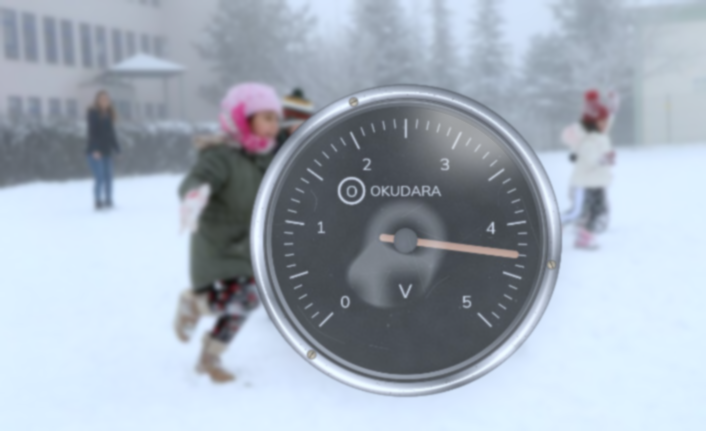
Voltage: 4.3 V
